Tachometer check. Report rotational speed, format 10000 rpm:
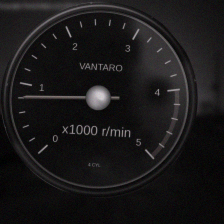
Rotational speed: 800 rpm
